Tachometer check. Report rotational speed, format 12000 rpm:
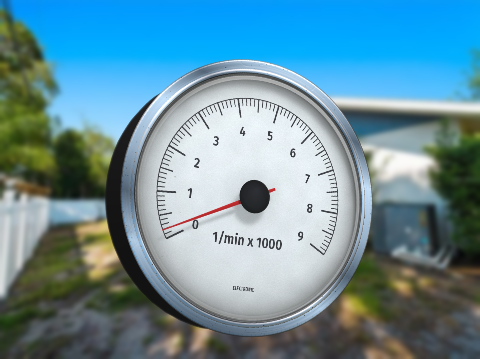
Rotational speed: 200 rpm
